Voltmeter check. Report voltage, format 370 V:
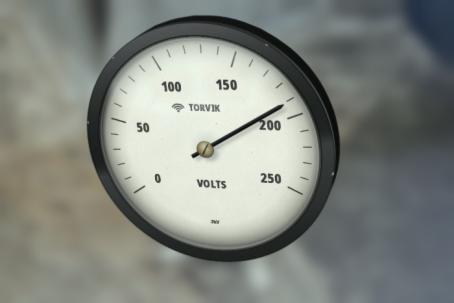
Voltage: 190 V
